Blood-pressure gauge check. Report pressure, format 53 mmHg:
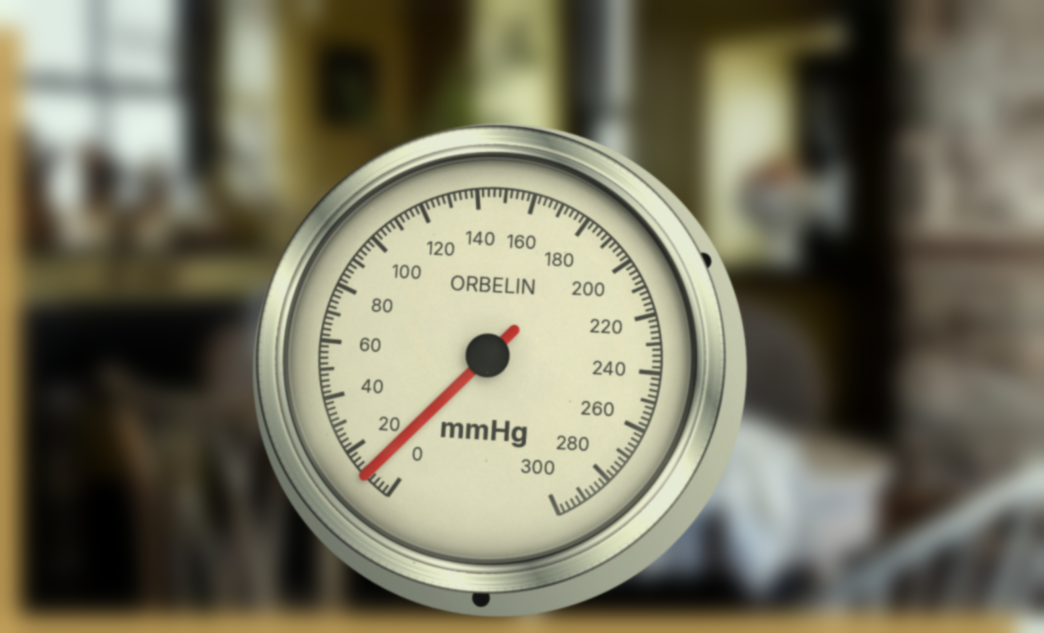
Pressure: 10 mmHg
